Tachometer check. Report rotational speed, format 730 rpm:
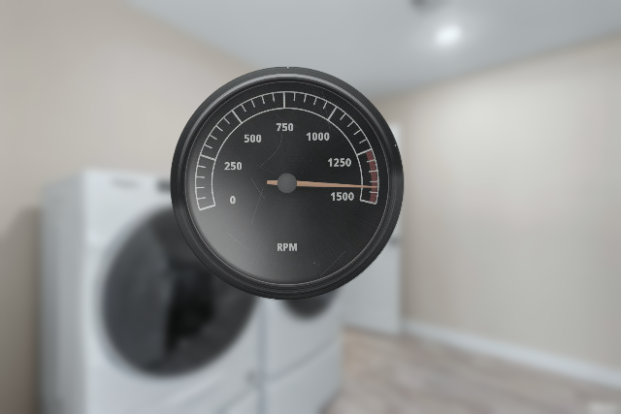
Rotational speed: 1425 rpm
